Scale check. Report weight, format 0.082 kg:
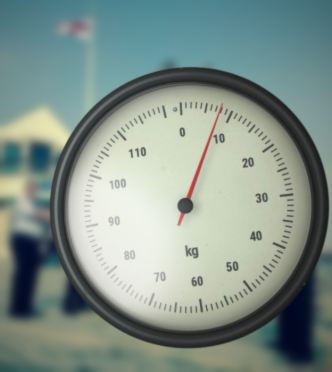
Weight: 8 kg
